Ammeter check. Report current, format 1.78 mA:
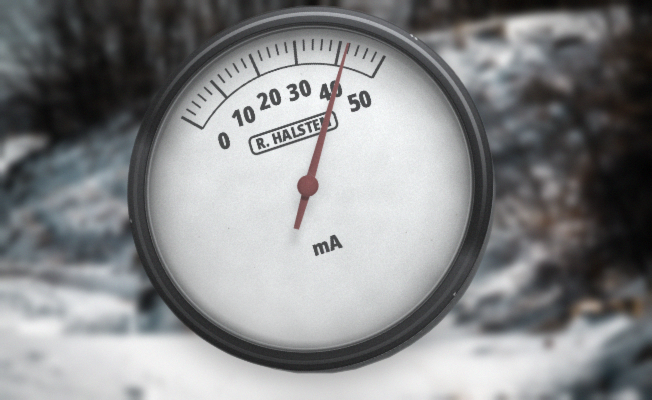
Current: 42 mA
